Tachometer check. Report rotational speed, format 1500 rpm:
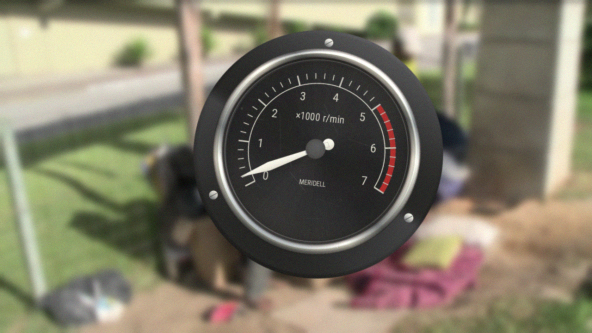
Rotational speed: 200 rpm
